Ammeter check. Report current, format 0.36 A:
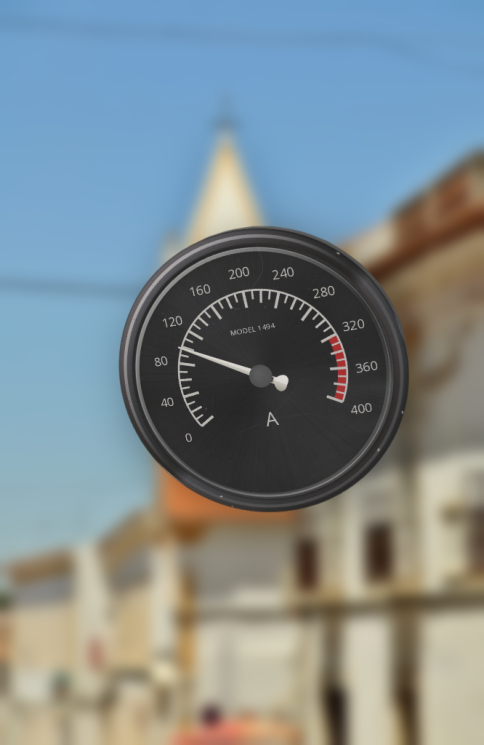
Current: 100 A
